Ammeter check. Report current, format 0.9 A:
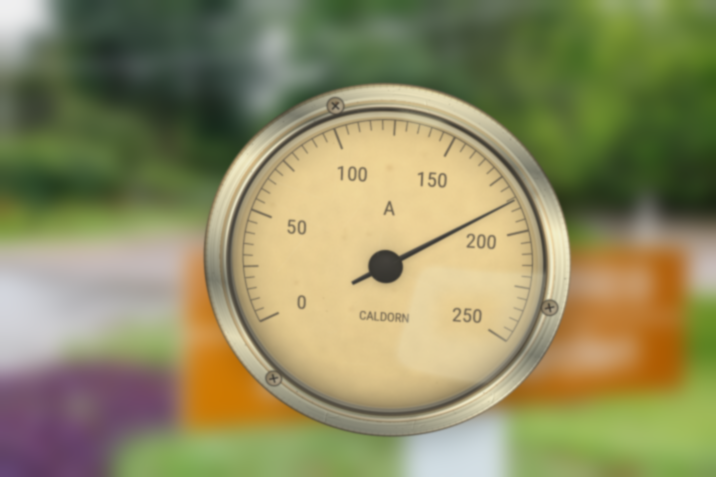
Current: 185 A
